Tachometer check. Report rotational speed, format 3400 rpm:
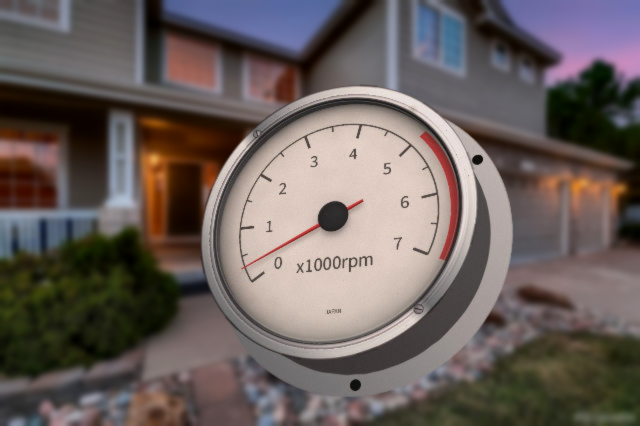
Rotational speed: 250 rpm
